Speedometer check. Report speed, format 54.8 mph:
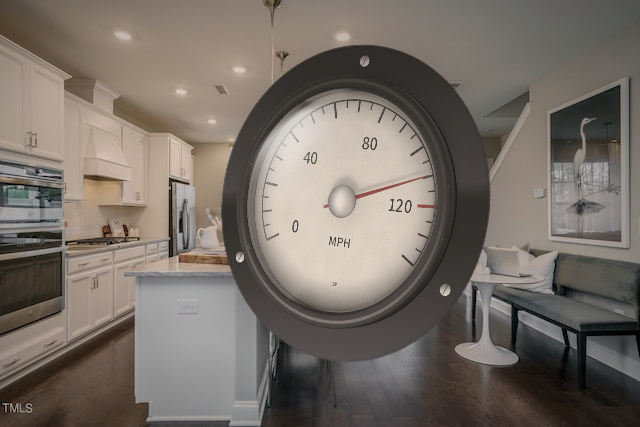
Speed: 110 mph
